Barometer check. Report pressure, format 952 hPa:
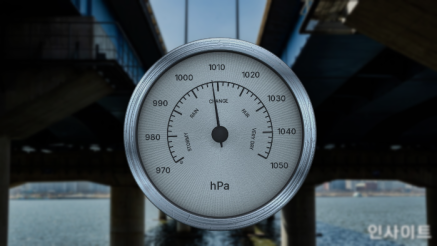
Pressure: 1008 hPa
